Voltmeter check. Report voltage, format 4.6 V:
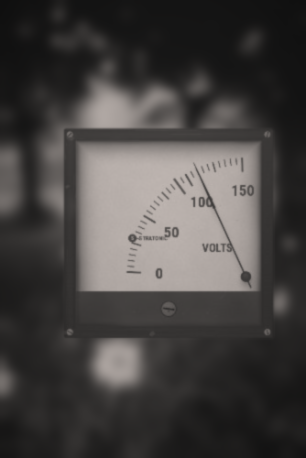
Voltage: 110 V
